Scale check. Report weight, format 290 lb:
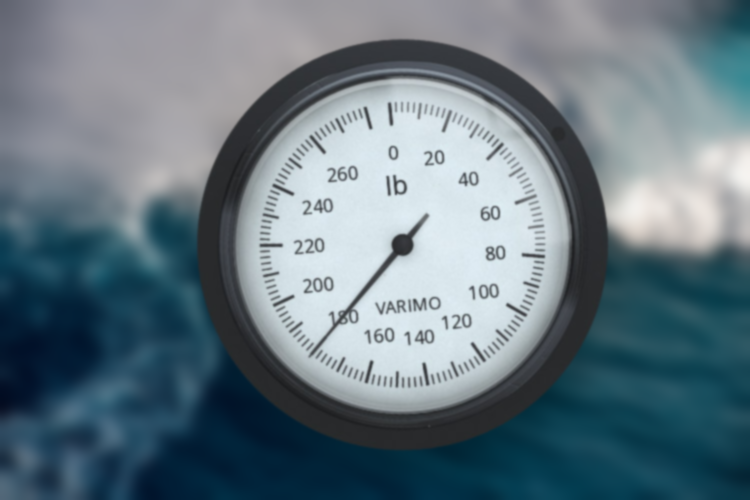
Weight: 180 lb
